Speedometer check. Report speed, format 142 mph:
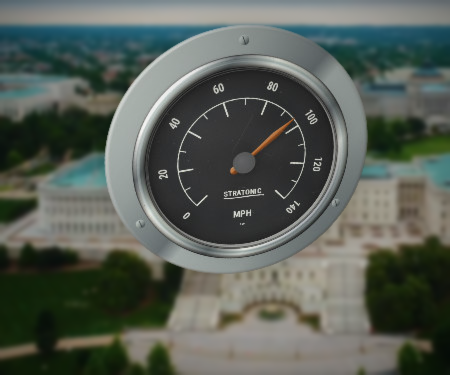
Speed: 95 mph
